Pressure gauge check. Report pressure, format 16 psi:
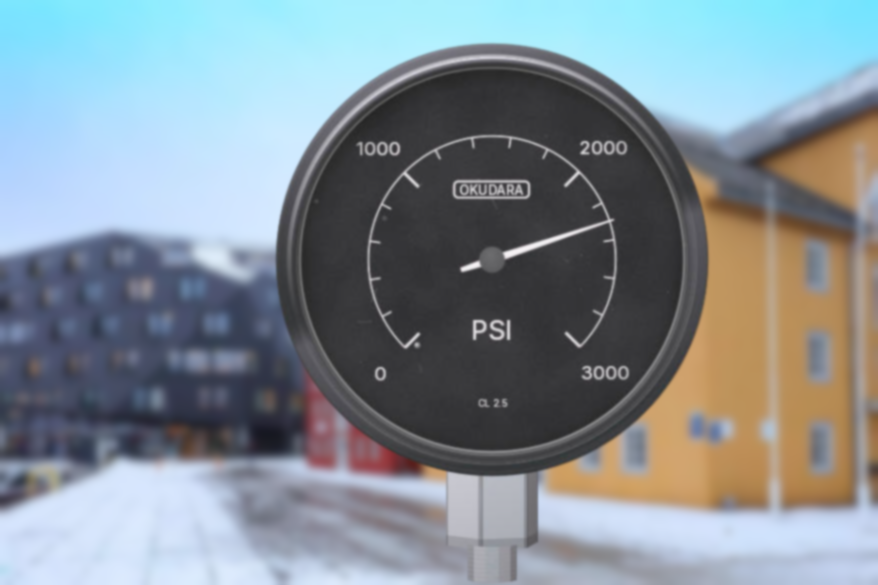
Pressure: 2300 psi
